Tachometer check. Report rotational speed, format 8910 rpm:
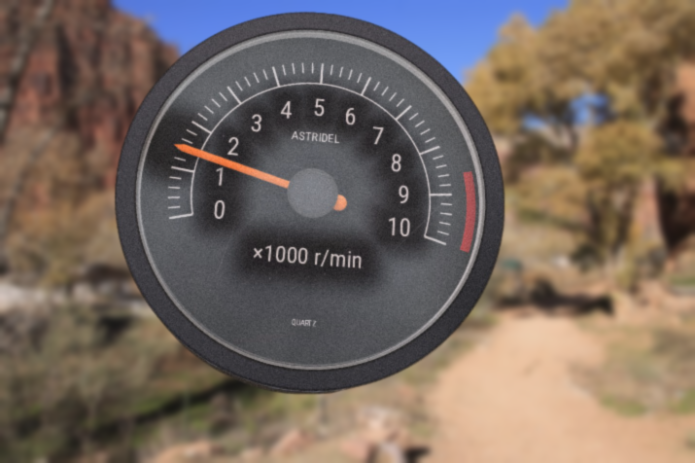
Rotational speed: 1400 rpm
